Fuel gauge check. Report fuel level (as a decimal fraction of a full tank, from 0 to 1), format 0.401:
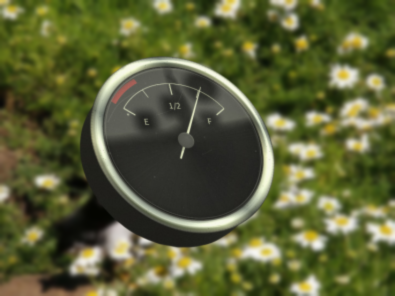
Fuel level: 0.75
